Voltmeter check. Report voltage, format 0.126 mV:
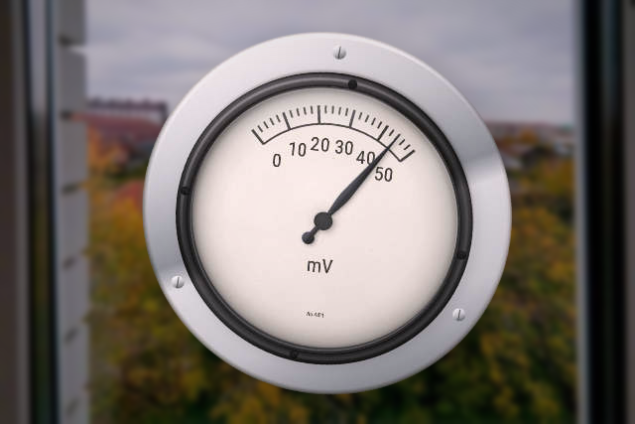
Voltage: 44 mV
